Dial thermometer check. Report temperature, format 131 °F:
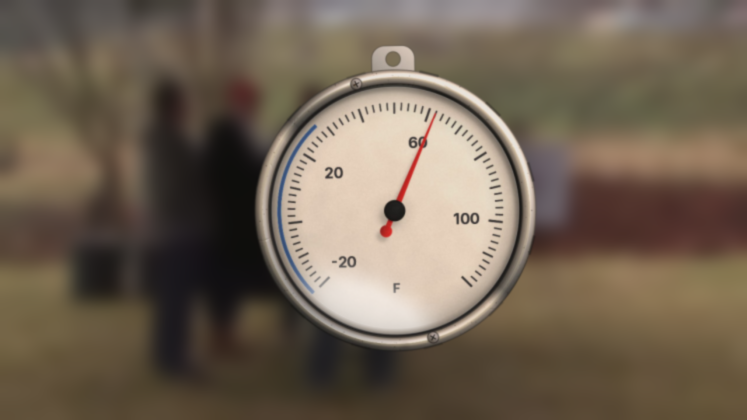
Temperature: 62 °F
